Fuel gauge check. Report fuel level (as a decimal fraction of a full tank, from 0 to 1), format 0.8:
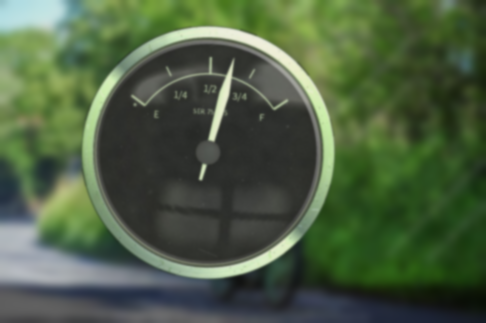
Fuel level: 0.625
